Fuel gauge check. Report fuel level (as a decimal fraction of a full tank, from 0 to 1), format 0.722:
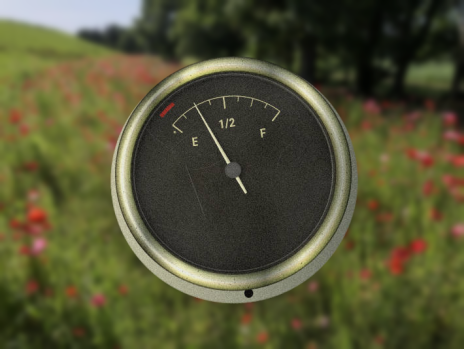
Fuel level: 0.25
